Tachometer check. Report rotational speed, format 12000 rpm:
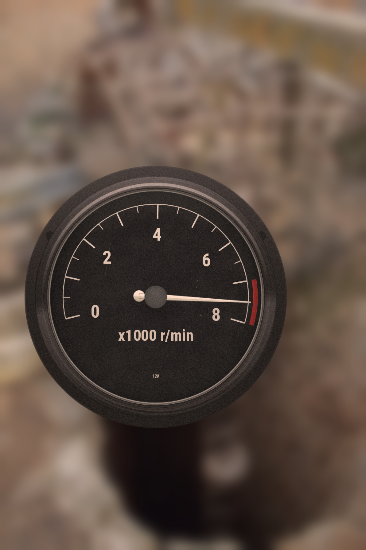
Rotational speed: 7500 rpm
